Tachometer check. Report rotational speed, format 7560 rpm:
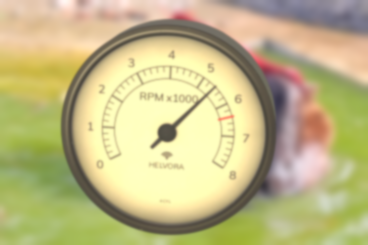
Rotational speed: 5400 rpm
